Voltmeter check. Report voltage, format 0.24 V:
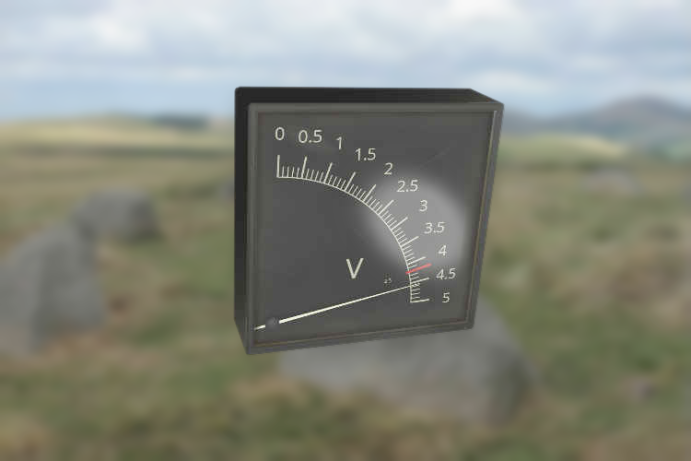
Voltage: 4.5 V
